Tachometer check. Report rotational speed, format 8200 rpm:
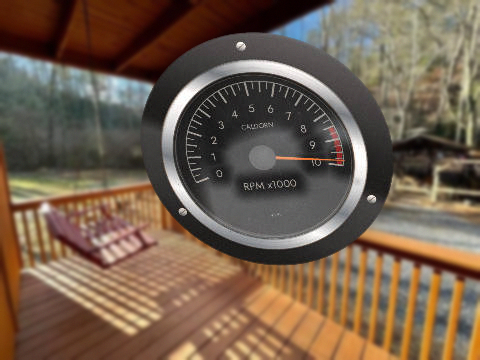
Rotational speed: 9750 rpm
